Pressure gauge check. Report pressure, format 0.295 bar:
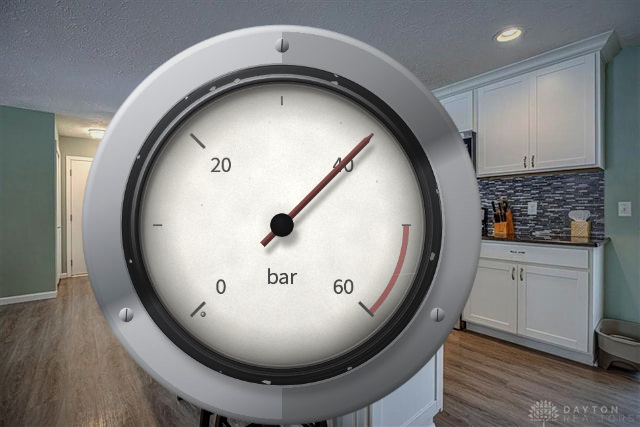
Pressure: 40 bar
